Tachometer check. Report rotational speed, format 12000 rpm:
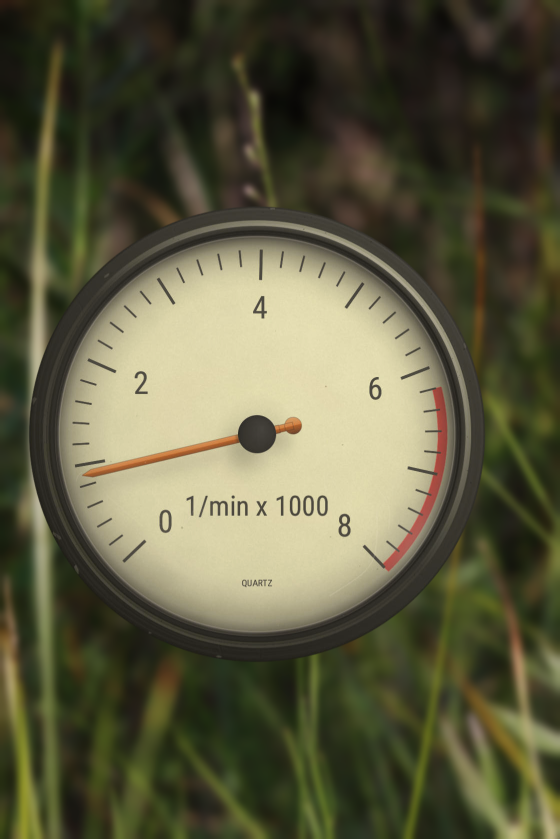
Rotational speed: 900 rpm
